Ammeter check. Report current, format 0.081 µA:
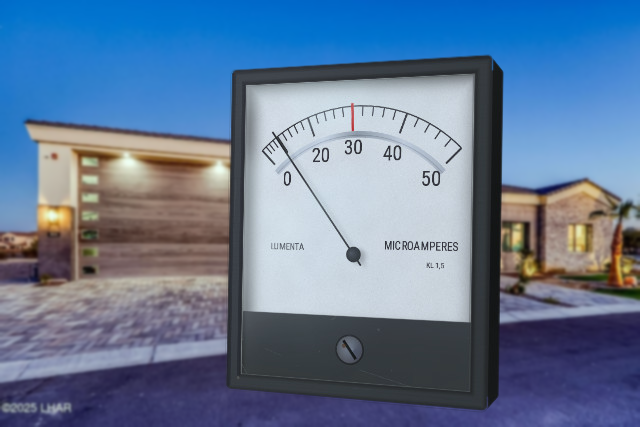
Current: 10 µA
